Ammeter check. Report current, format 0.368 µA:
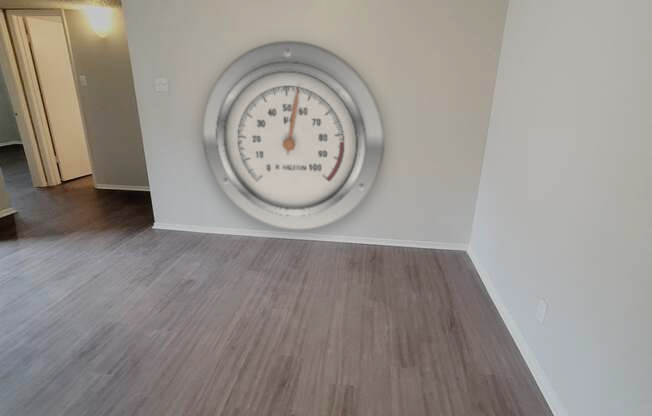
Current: 55 µA
